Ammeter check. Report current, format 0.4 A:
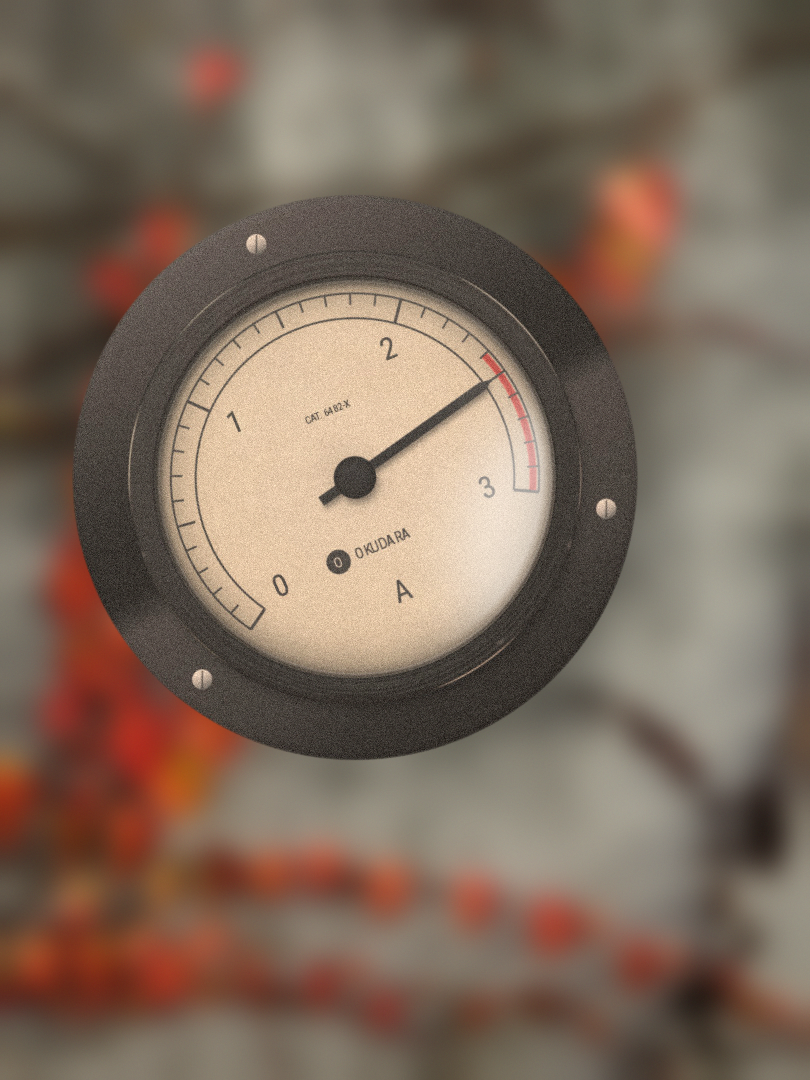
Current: 2.5 A
